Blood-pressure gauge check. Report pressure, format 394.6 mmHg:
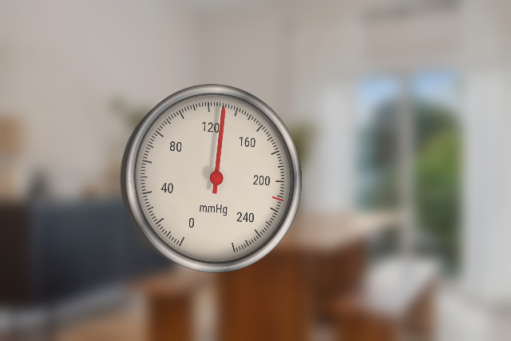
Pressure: 130 mmHg
